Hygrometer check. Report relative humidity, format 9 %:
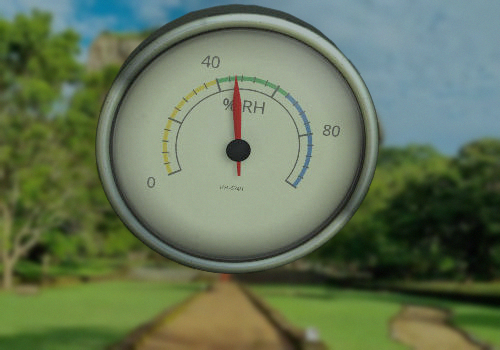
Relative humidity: 46 %
